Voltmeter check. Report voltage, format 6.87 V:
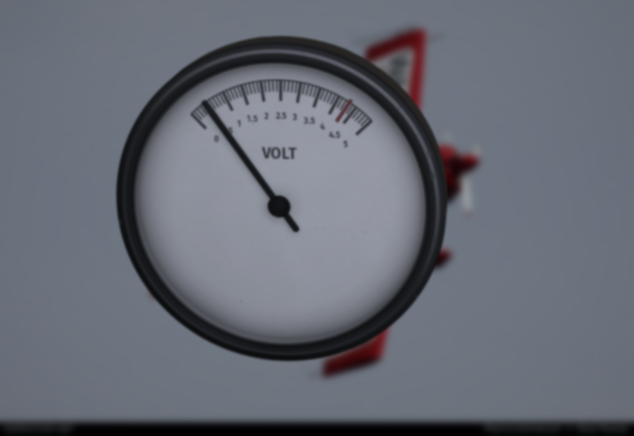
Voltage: 0.5 V
